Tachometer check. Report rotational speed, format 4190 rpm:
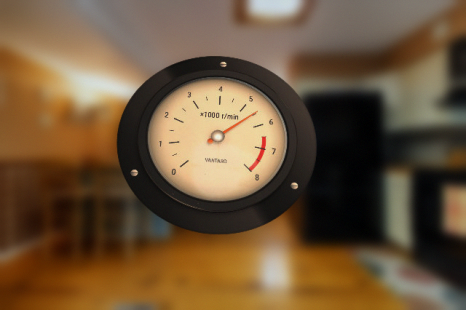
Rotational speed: 5500 rpm
